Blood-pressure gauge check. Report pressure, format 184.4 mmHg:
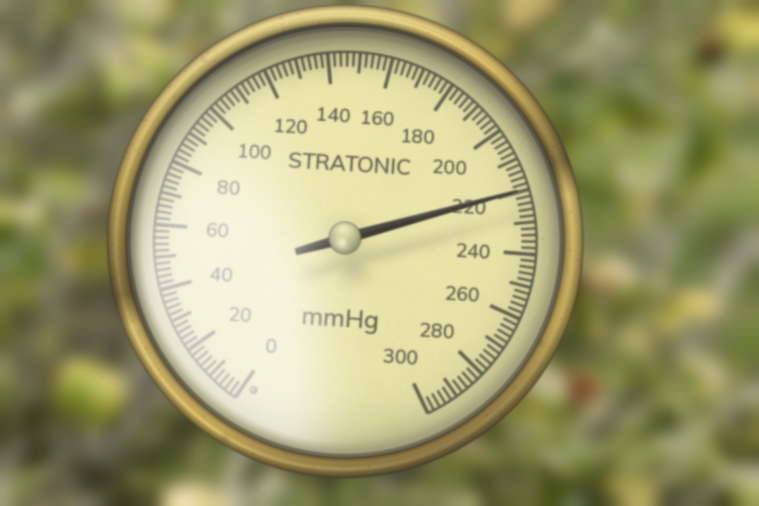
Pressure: 220 mmHg
